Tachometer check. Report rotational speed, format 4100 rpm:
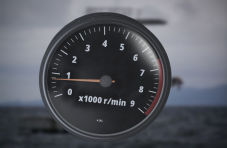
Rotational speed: 800 rpm
